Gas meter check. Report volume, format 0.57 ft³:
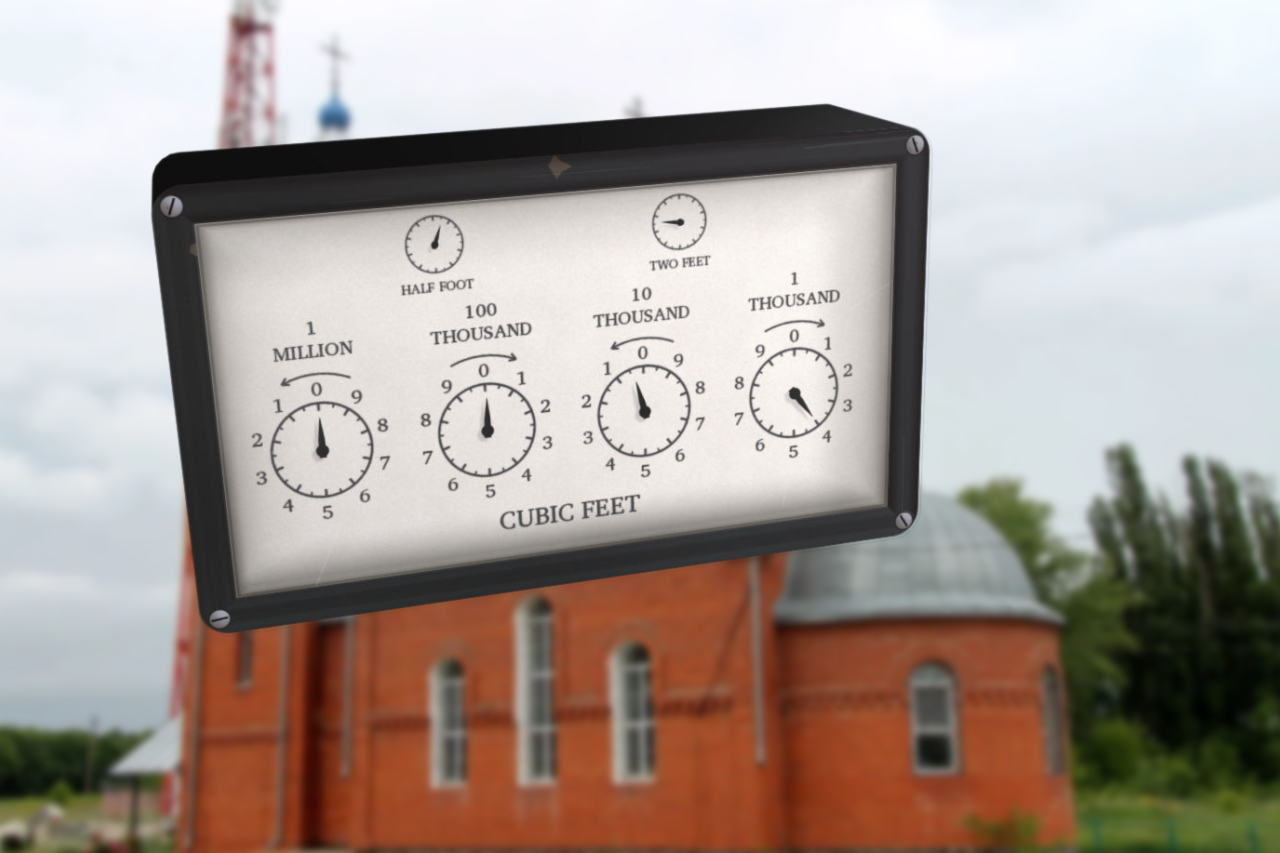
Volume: 400 ft³
